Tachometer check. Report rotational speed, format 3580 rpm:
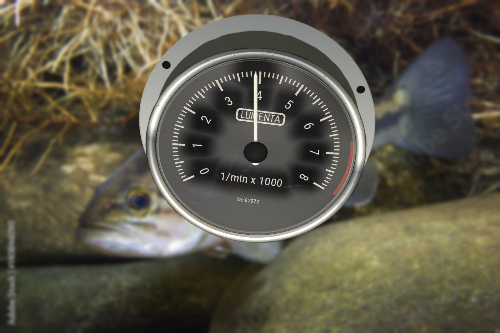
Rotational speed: 3900 rpm
